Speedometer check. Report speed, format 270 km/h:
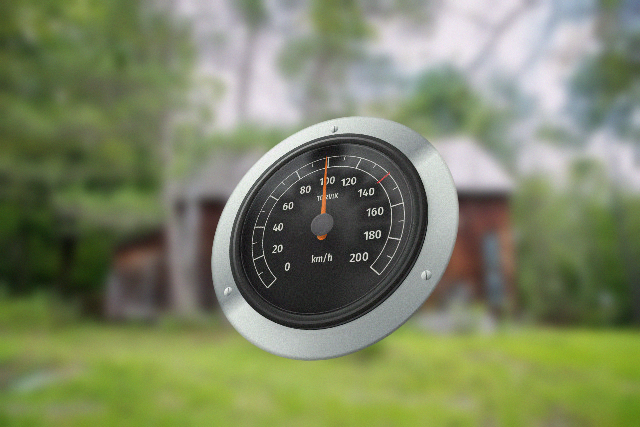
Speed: 100 km/h
